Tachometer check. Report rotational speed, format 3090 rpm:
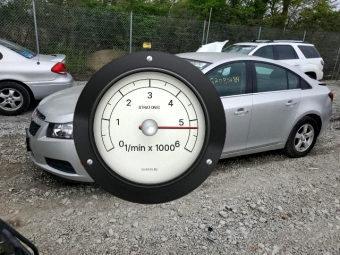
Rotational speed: 5250 rpm
